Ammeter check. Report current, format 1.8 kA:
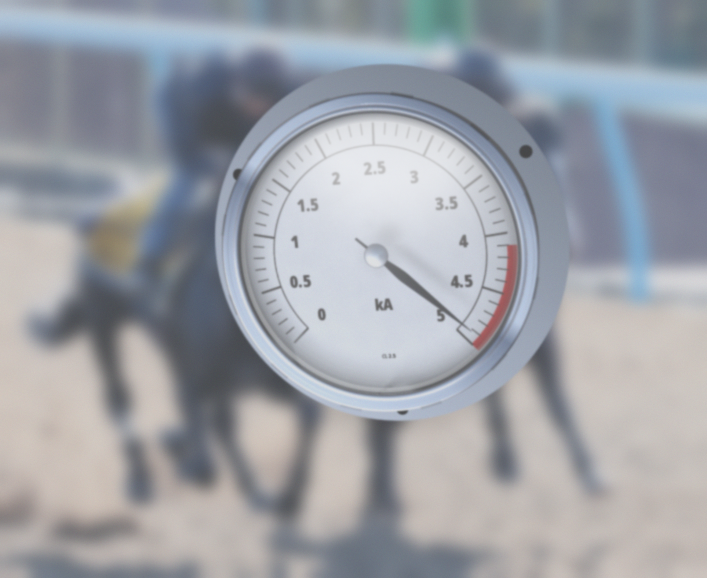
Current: 4.9 kA
